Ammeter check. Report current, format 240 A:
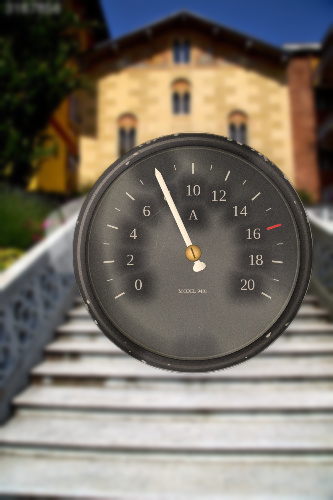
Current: 8 A
